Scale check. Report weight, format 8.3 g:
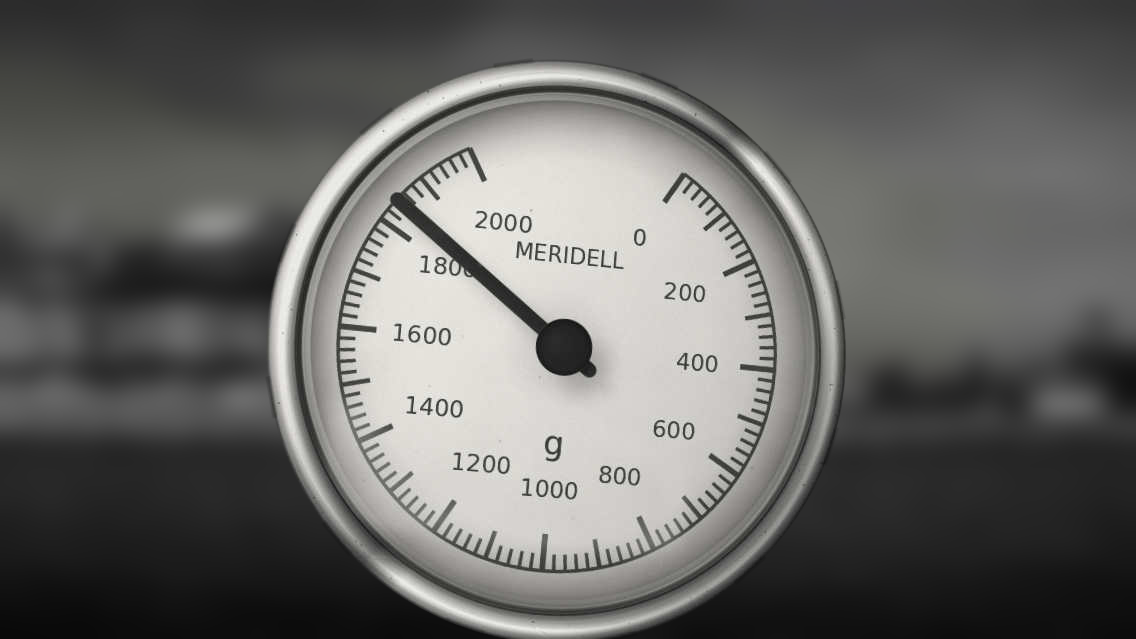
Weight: 1840 g
